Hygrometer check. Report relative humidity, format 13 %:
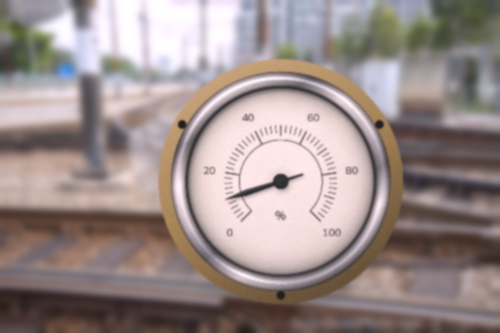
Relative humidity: 10 %
